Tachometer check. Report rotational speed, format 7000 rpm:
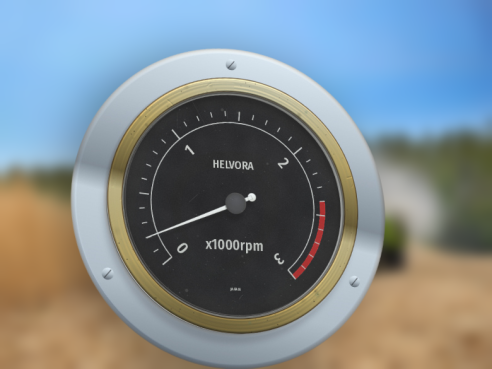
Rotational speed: 200 rpm
